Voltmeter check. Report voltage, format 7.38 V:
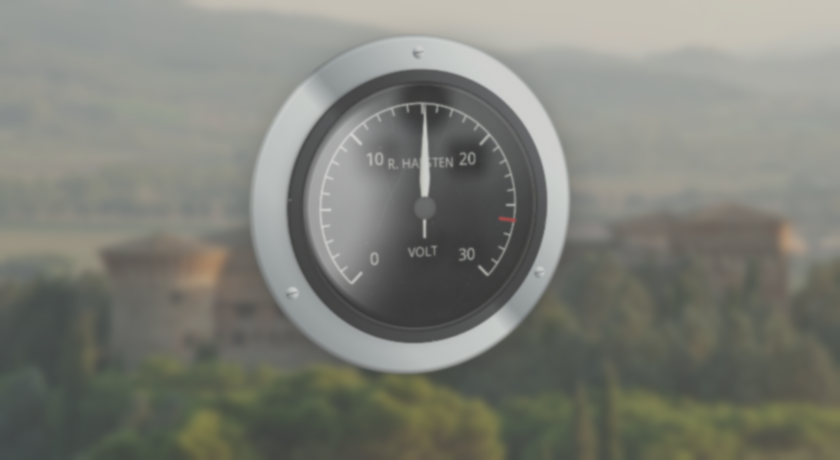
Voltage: 15 V
